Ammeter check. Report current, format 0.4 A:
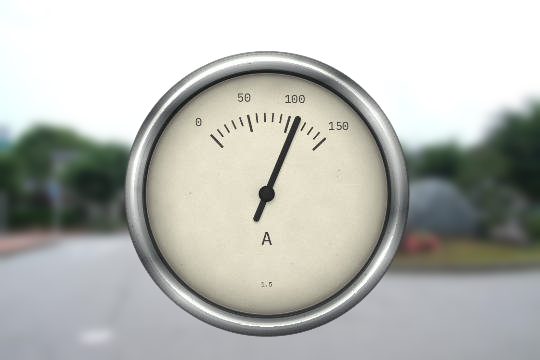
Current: 110 A
